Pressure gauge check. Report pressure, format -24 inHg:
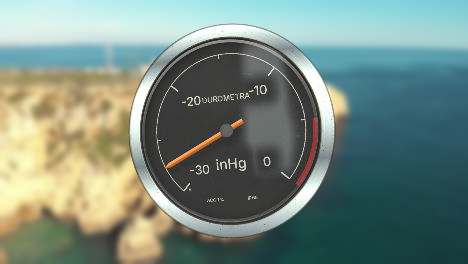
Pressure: -27.5 inHg
